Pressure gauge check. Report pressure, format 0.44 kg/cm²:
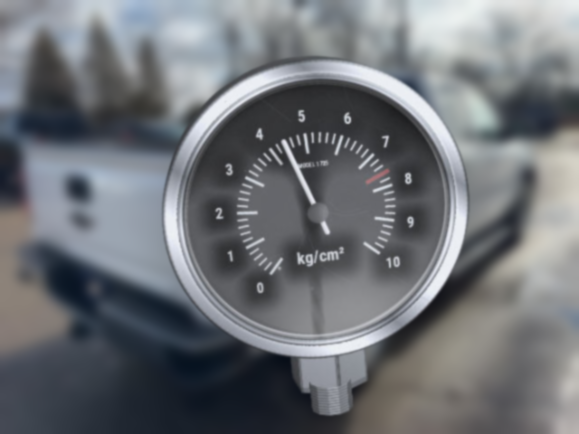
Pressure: 4.4 kg/cm²
